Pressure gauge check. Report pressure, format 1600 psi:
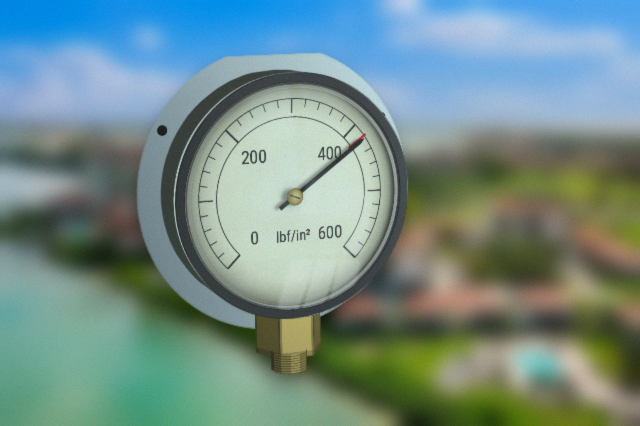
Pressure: 420 psi
